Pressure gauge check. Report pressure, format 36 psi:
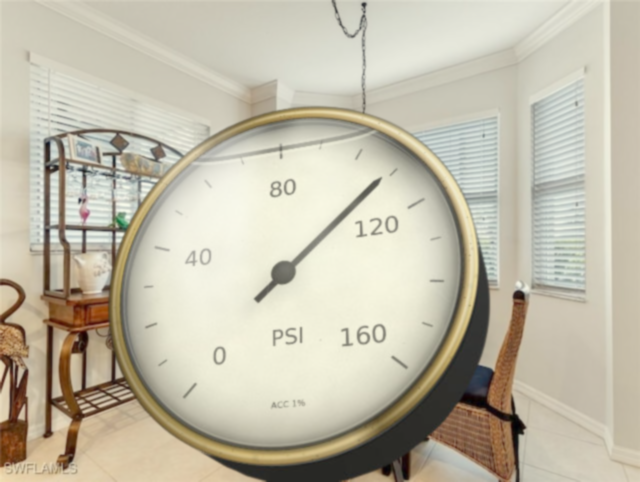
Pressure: 110 psi
